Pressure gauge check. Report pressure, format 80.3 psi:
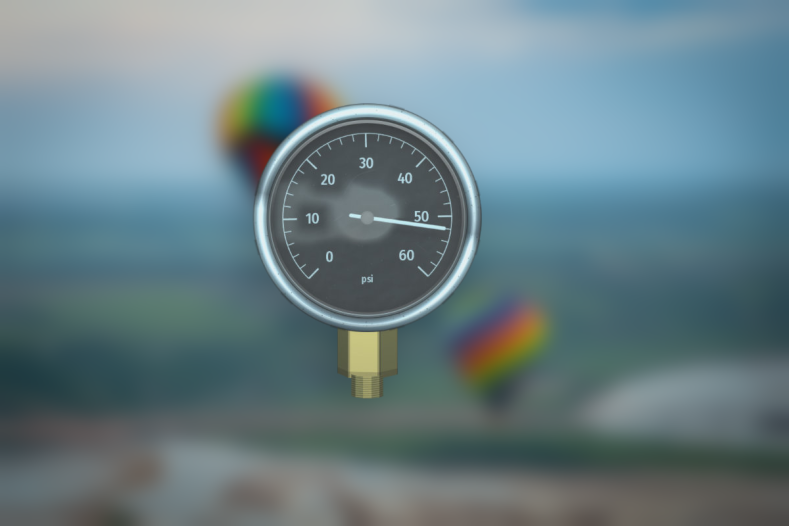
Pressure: 52 psi
